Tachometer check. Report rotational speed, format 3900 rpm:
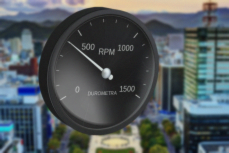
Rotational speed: 400 rpm
